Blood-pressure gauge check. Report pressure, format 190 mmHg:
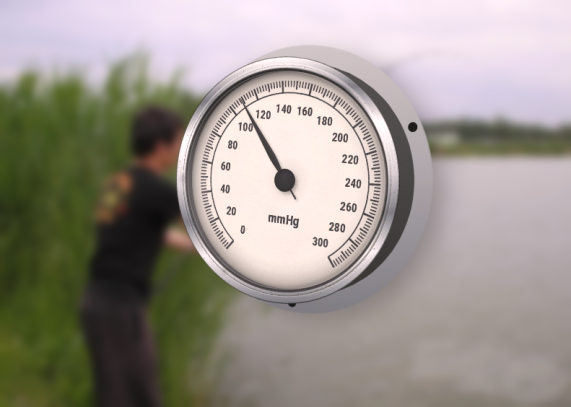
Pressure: 110 mmHg
